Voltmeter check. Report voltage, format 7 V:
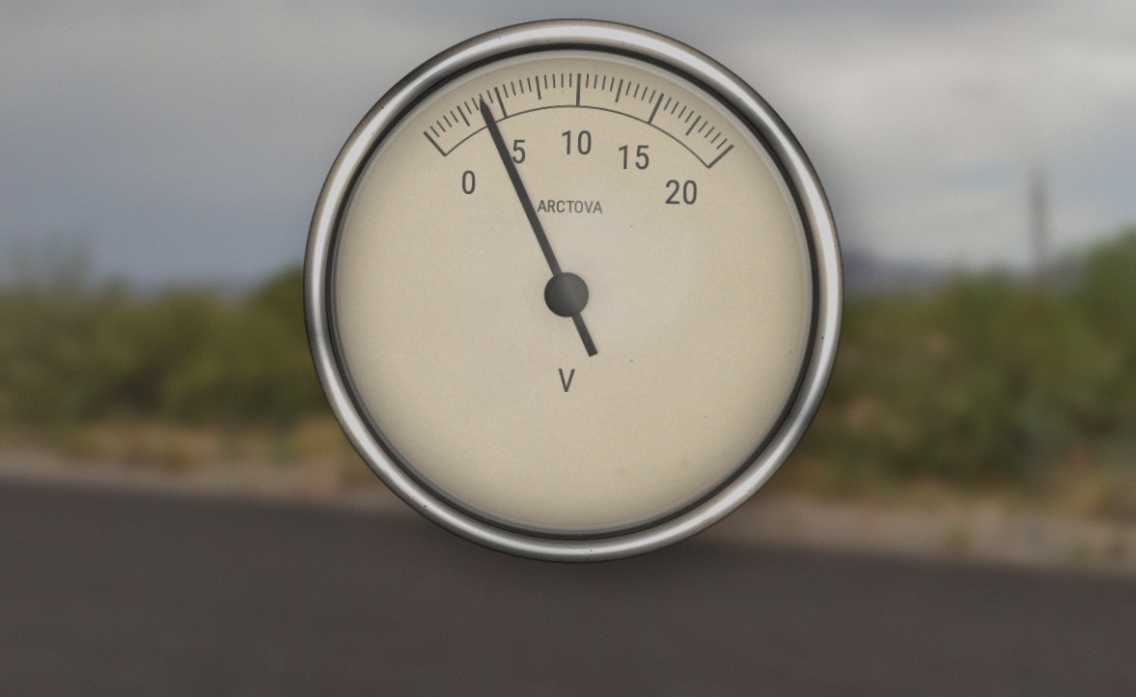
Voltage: 4 V
